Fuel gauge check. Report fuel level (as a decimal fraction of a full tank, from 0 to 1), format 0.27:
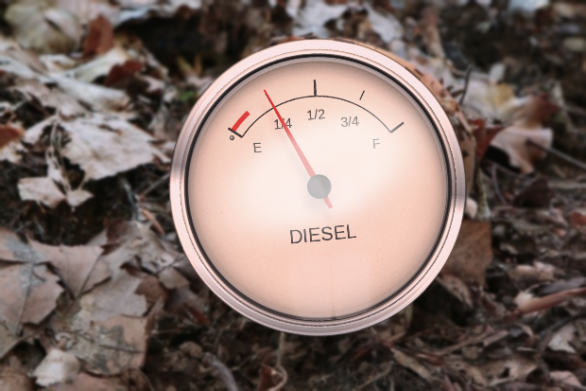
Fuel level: 0.25
